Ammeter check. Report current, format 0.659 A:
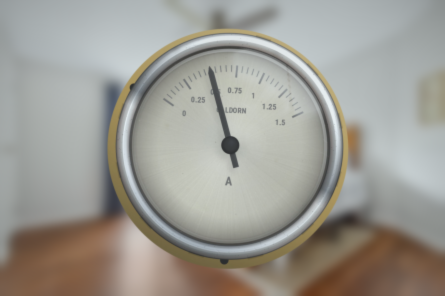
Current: 0.5 A
